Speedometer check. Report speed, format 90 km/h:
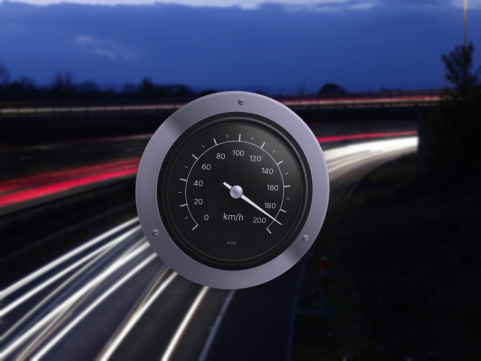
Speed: 190 km/h
